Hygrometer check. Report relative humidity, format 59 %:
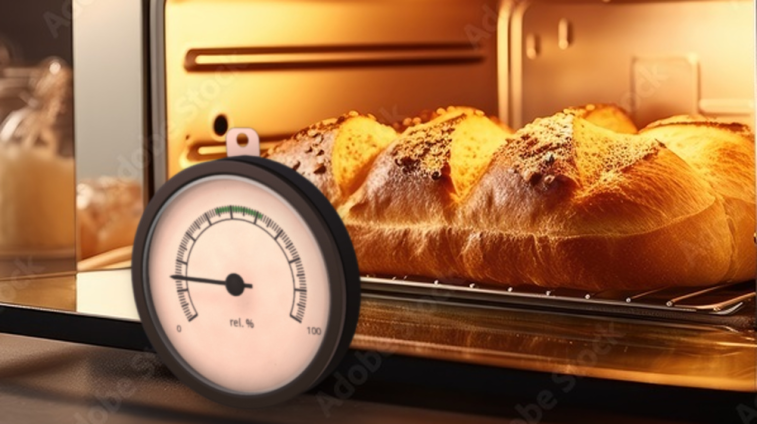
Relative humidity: 15 %
